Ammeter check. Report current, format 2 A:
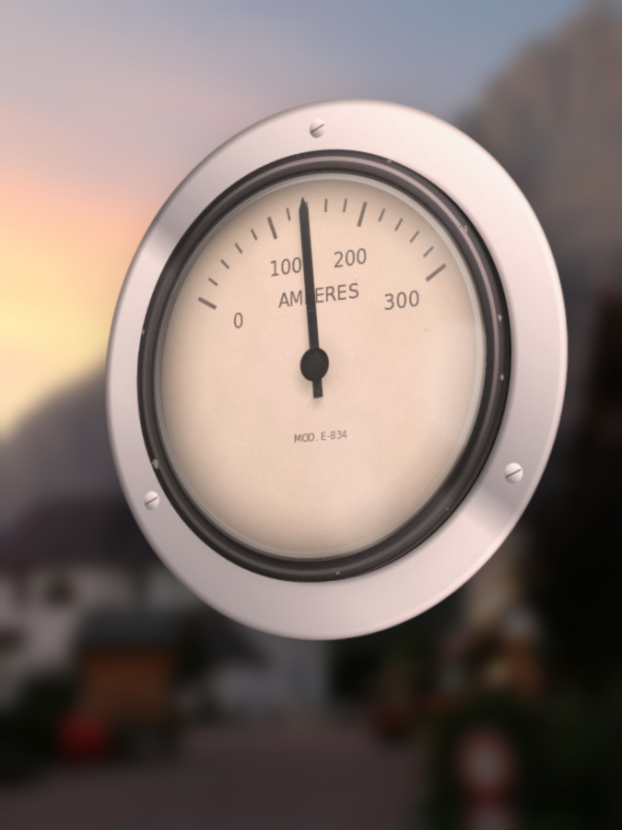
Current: 140 A
